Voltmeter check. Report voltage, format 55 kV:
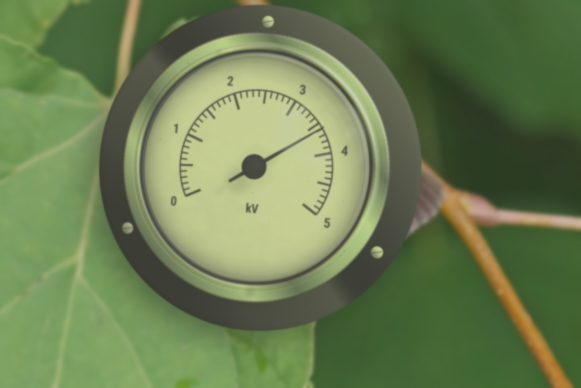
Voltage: 3.6 kV
